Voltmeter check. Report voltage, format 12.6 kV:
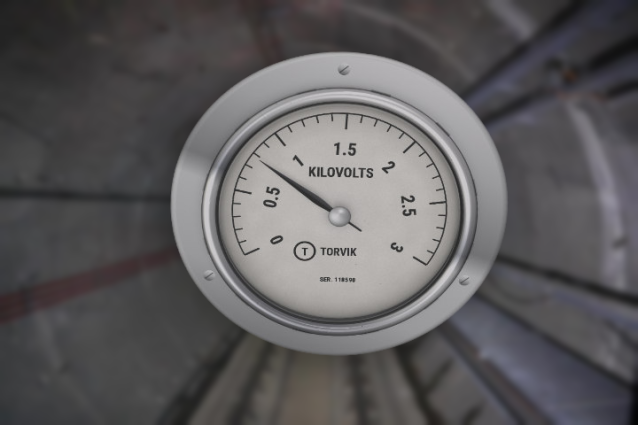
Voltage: 0.8 kV
